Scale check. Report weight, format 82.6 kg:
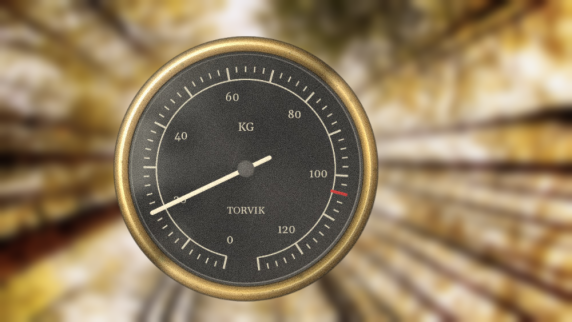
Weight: 20 kg
